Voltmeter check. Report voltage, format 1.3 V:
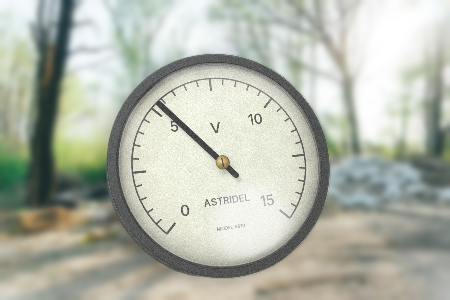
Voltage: 5.25 V
